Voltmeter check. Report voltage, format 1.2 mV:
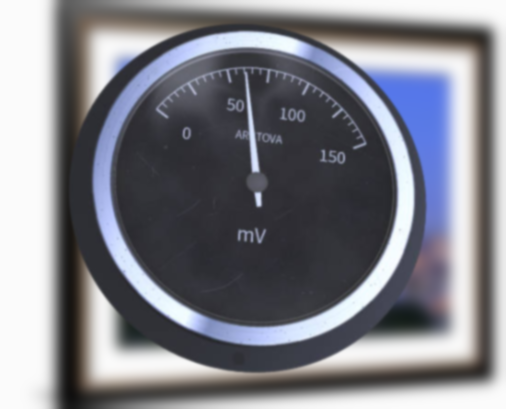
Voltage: 60 mV
